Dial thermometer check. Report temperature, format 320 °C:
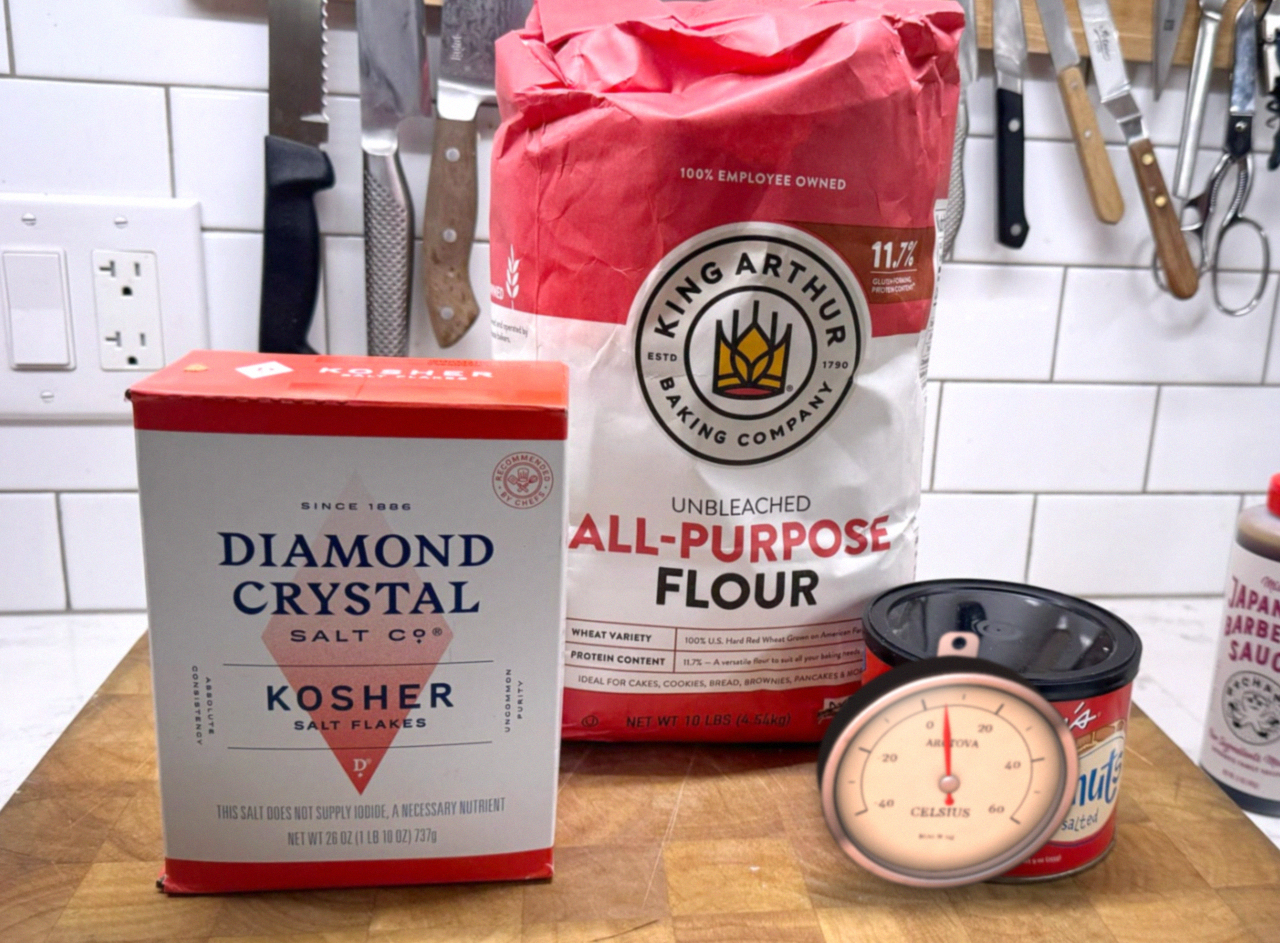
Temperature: 5 °C
